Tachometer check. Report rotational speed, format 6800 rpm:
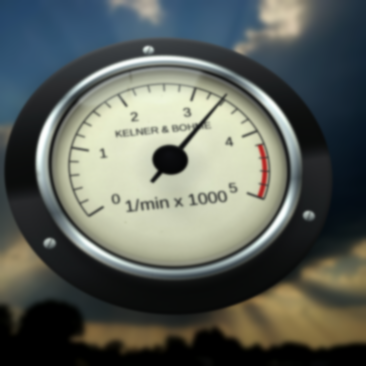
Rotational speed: 3400 rpm
